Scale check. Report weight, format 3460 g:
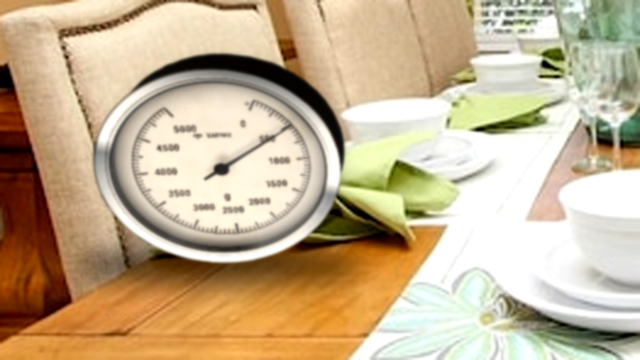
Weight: 500 g
